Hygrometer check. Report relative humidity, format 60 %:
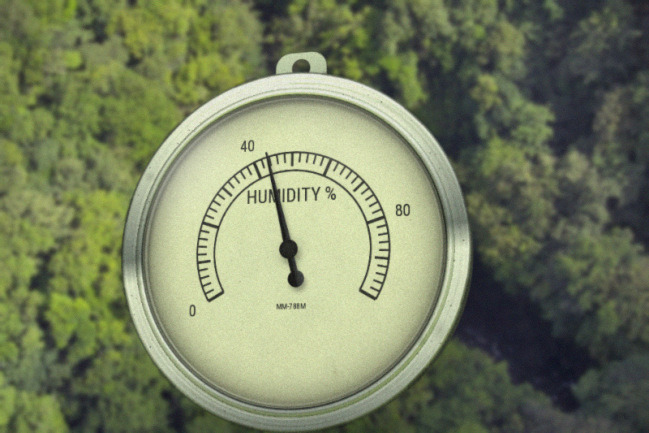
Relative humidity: 44 %
